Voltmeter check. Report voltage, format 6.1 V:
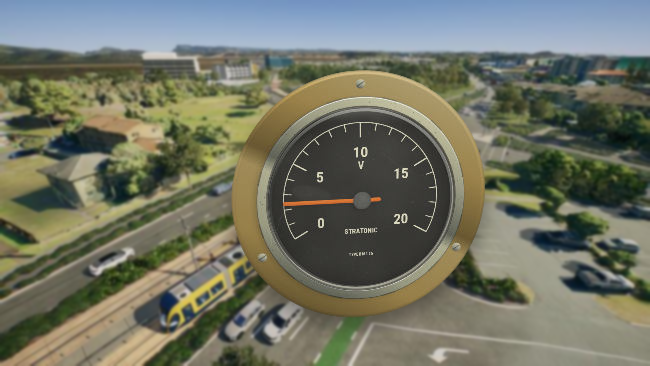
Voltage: 2.5 V
